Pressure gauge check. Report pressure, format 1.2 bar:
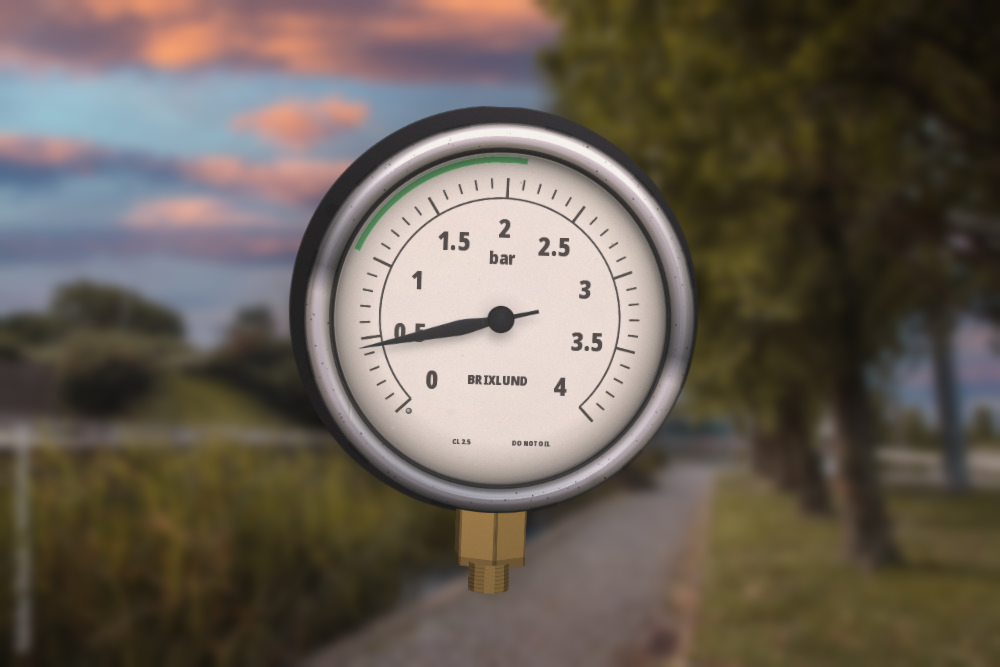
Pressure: 0.45 bar
